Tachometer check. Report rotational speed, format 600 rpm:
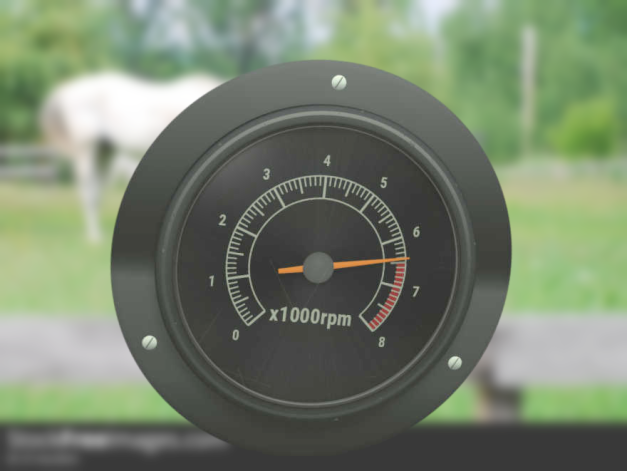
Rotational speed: 6400 rpm
